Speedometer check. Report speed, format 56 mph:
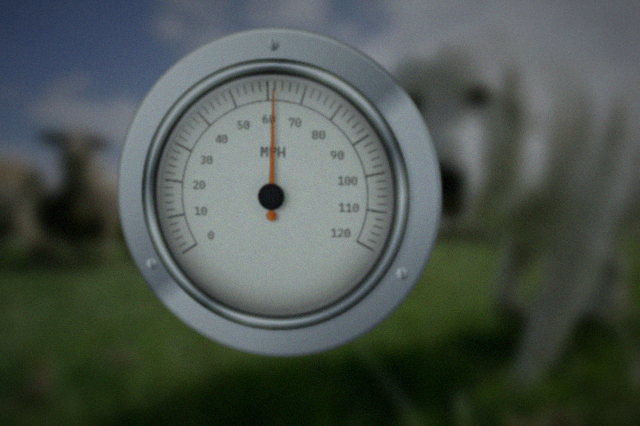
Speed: 62 mph
